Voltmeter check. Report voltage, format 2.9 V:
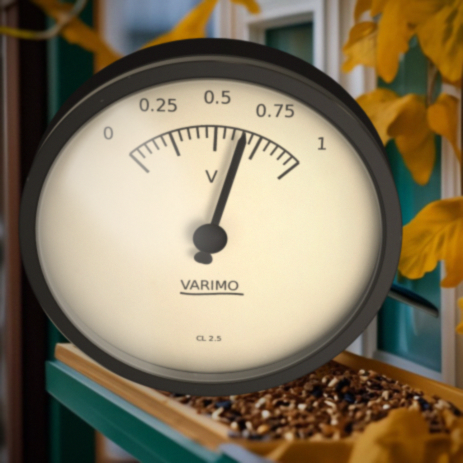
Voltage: 0.65 V
